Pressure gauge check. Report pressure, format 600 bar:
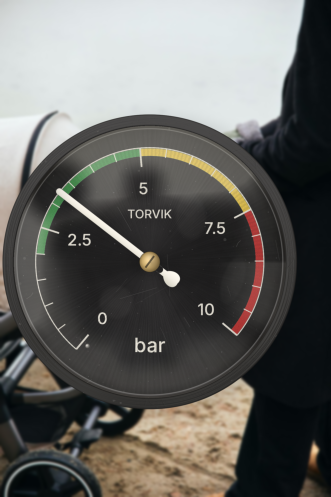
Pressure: 3.25 bar
